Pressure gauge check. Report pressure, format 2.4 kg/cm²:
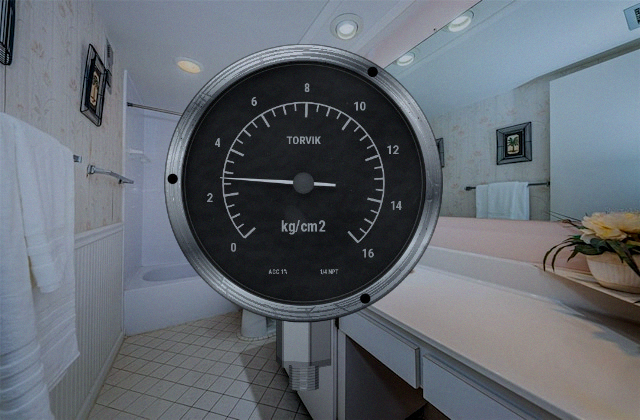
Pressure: 2.75 kg/cm²
